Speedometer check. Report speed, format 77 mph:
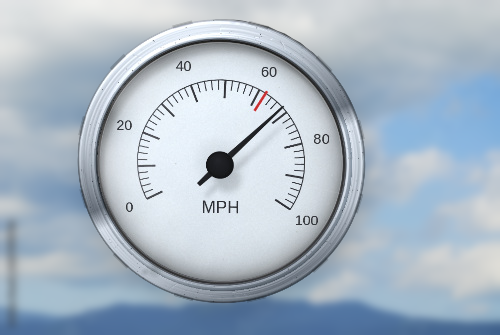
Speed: 68 mph
